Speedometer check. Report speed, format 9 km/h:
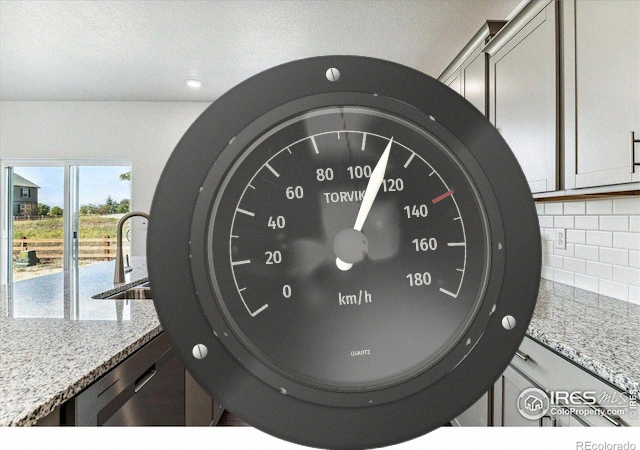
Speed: 110 km/h
